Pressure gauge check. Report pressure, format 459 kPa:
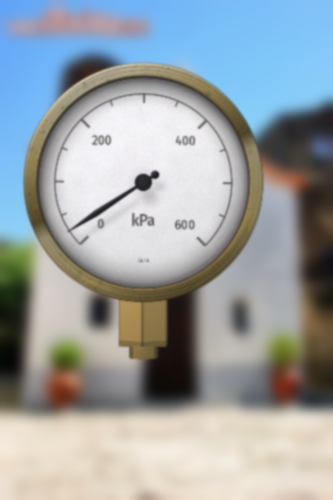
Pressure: 25 kPa
